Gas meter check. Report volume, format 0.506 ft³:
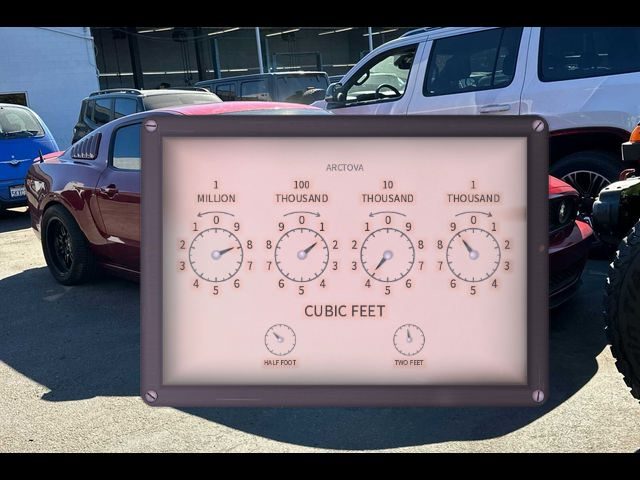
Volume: 813900 ft³
